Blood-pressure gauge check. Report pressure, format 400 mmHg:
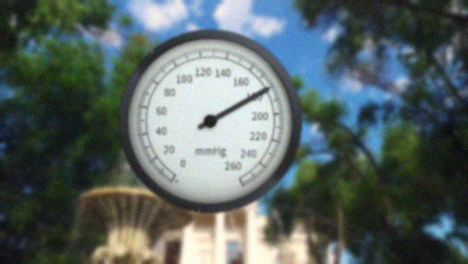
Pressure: 180 mmHg
